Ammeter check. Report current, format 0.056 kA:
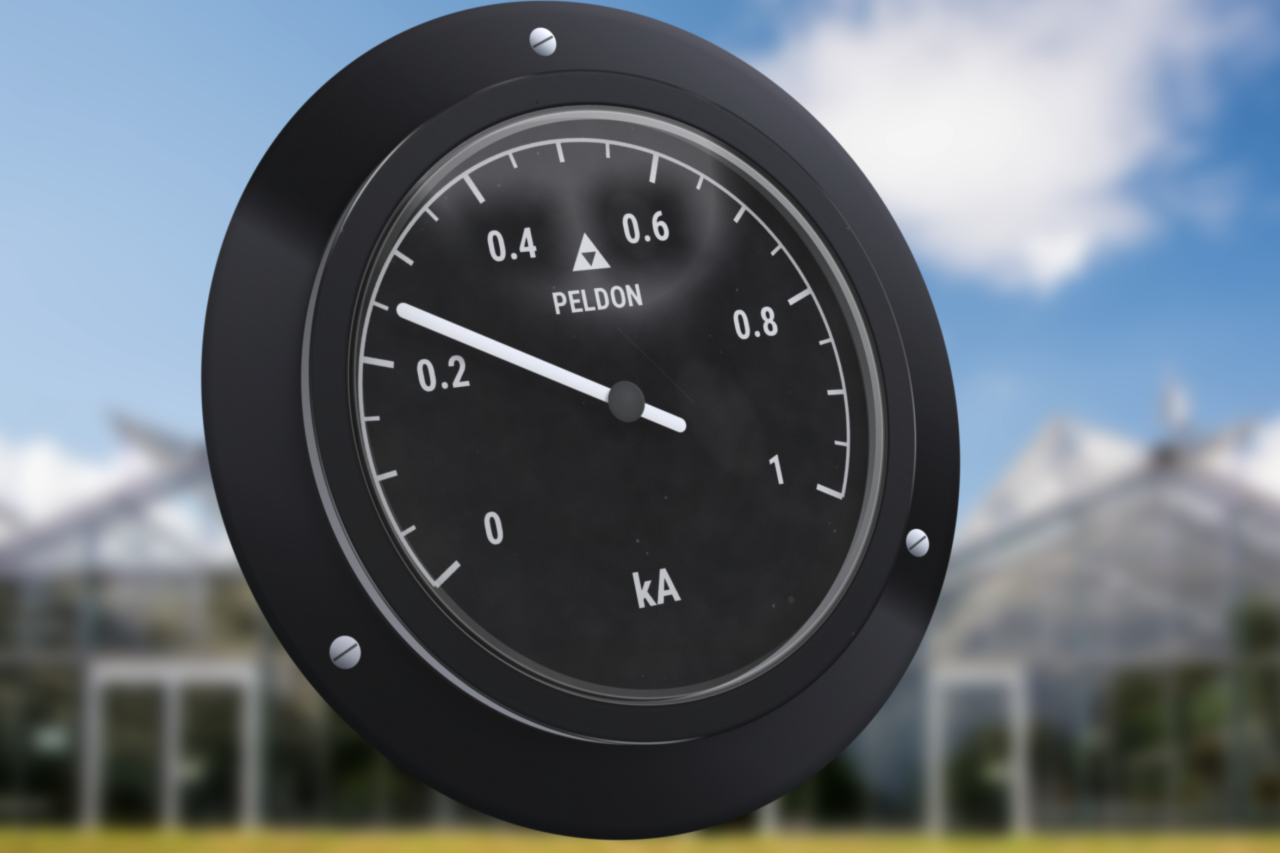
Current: 0.25 kA
